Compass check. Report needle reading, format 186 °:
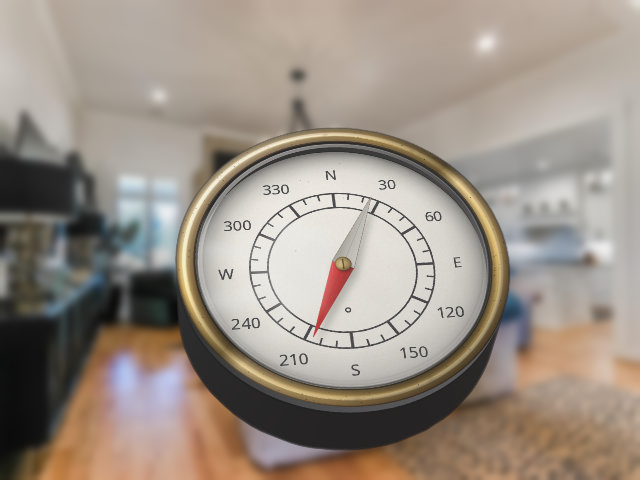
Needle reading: 205 °
